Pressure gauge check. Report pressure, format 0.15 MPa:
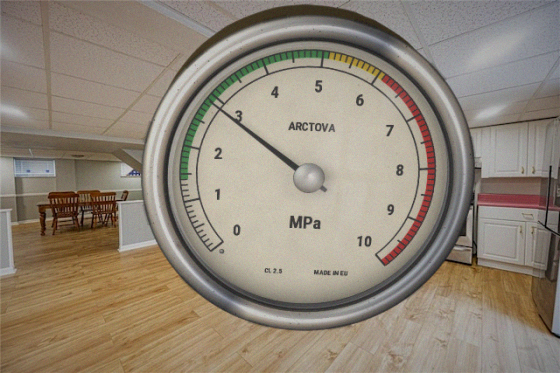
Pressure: 2.9 MPa
